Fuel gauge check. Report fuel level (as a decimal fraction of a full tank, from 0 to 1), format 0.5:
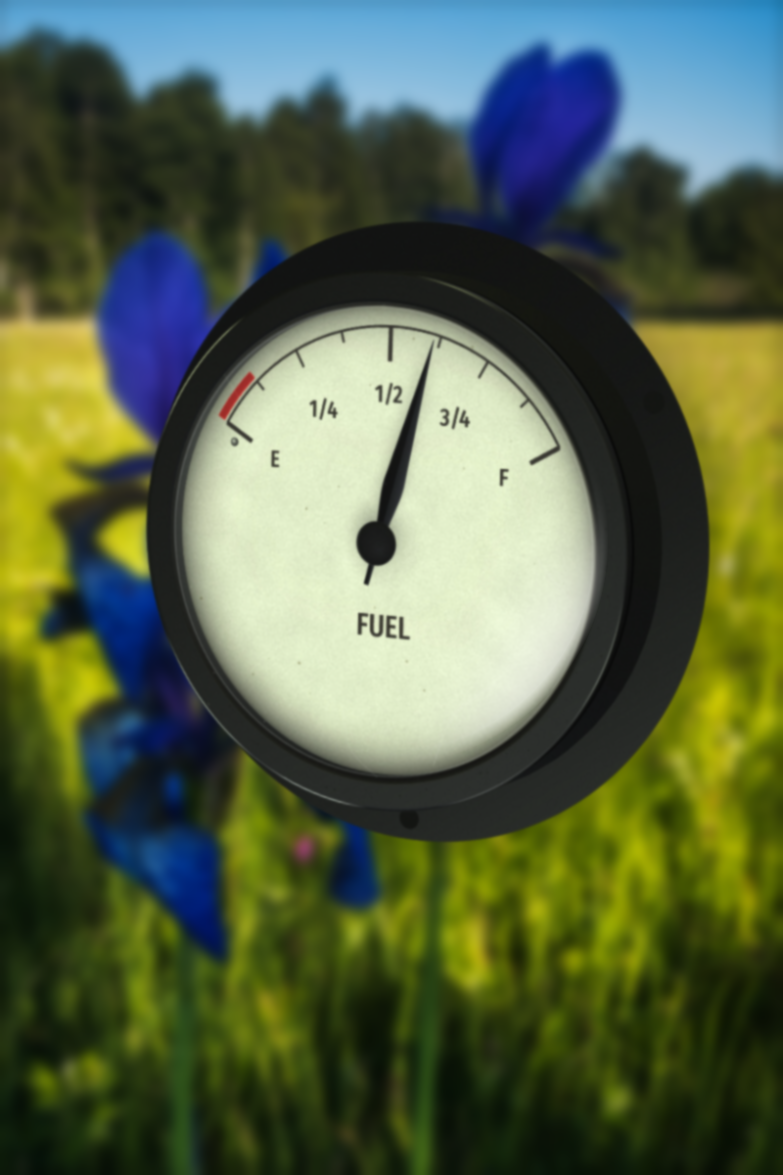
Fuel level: 0.625
